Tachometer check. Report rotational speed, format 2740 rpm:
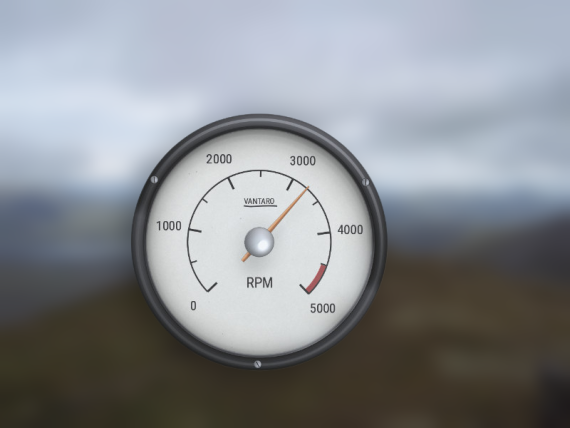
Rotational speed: 3250 rpm
